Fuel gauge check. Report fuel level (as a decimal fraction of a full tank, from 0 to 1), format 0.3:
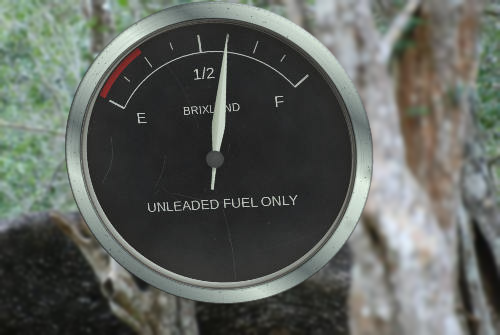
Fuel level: 0.625
